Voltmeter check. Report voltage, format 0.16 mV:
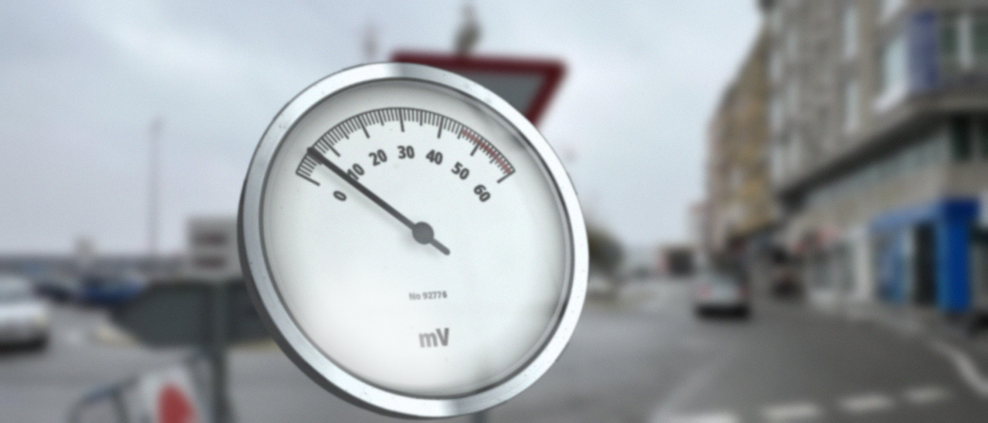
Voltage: 5 mV
